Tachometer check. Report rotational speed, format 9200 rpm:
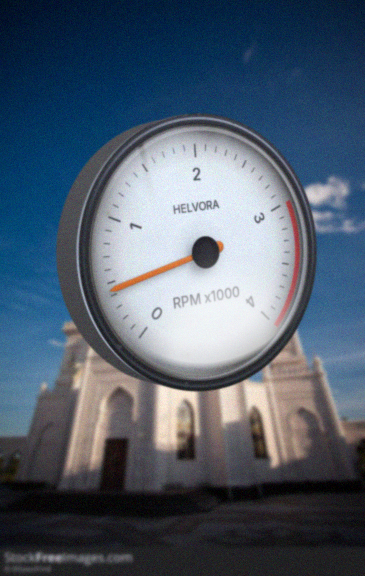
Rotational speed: 450 rpm
